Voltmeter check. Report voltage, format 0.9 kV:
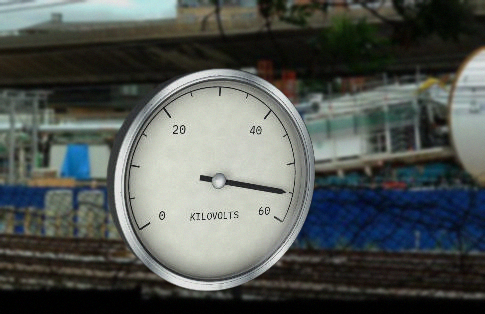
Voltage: 55 kV
